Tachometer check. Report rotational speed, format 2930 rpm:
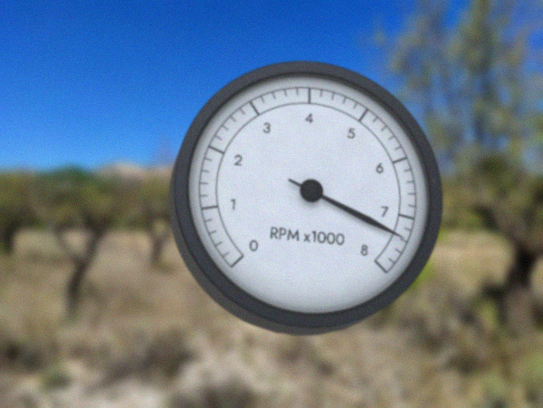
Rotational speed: 7400 rpm
